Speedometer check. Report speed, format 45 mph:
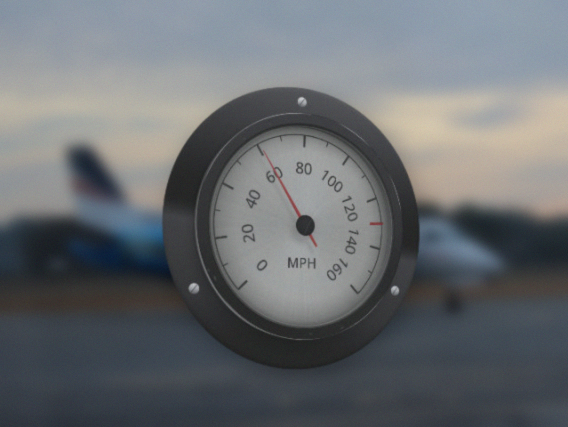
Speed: 60 mph
